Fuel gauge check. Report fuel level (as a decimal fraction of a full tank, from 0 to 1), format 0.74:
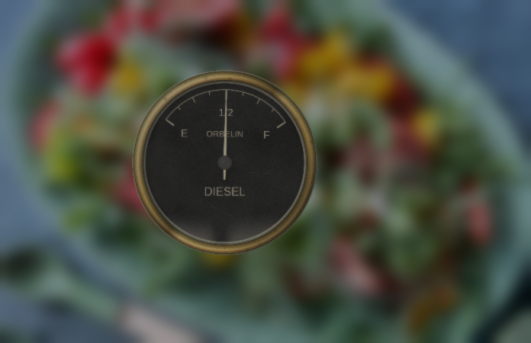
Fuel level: 0.5
